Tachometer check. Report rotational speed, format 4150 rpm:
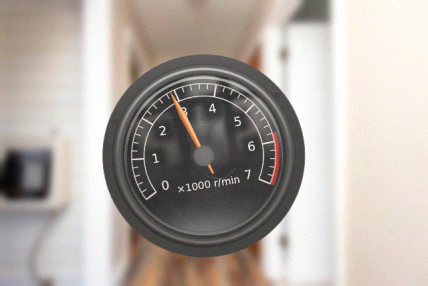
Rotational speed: 2900 rpm
